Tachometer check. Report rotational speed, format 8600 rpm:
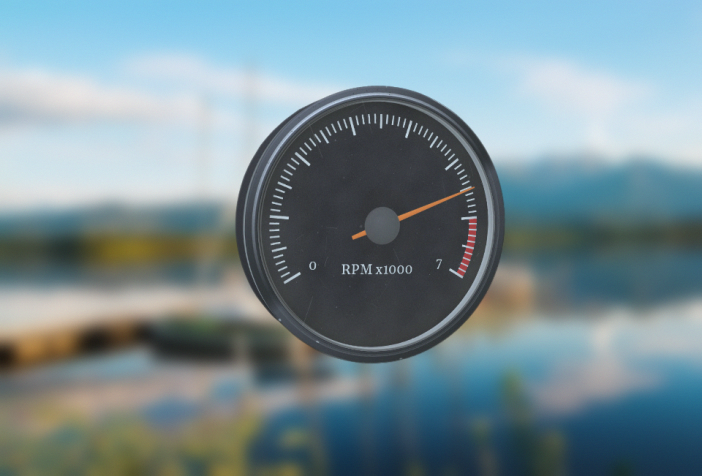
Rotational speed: 5500 rpm
